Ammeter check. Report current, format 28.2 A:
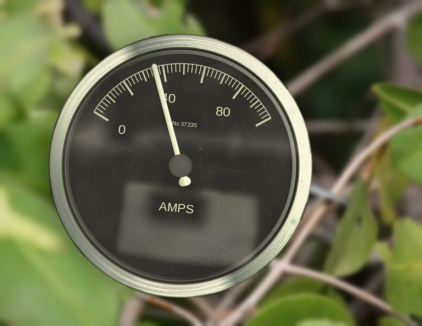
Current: 36 A
